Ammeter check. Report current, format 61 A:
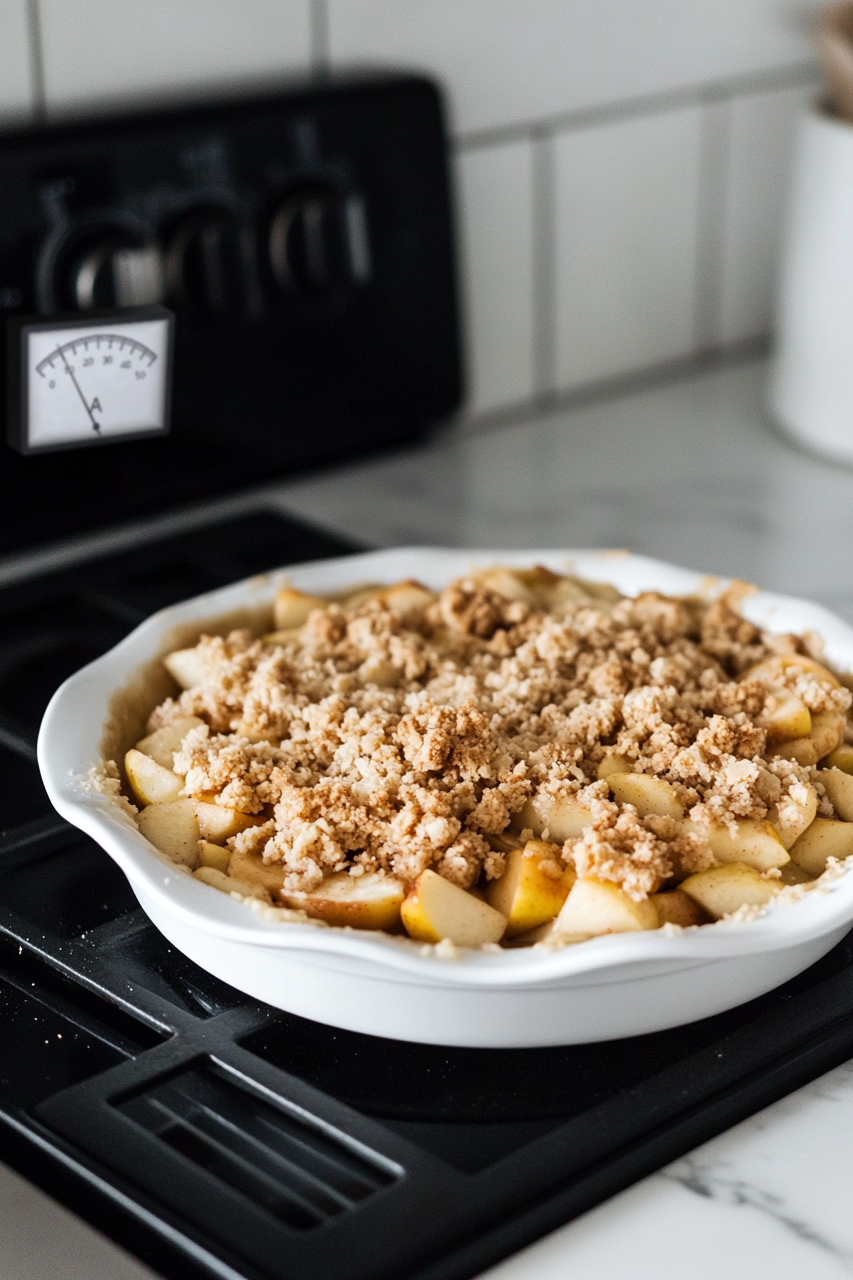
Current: 10 A
